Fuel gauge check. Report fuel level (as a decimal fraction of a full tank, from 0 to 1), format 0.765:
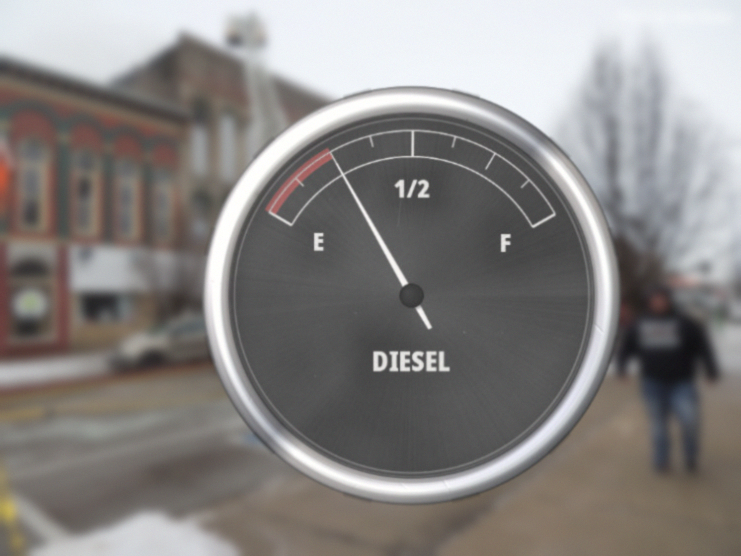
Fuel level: 0.25
